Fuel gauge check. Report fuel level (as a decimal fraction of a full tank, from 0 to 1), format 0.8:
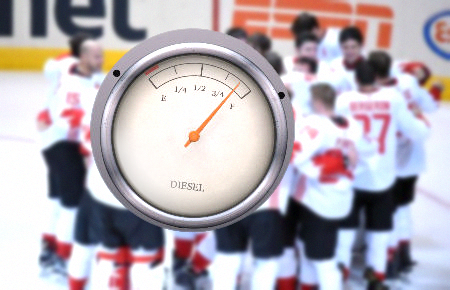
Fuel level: 0.875
